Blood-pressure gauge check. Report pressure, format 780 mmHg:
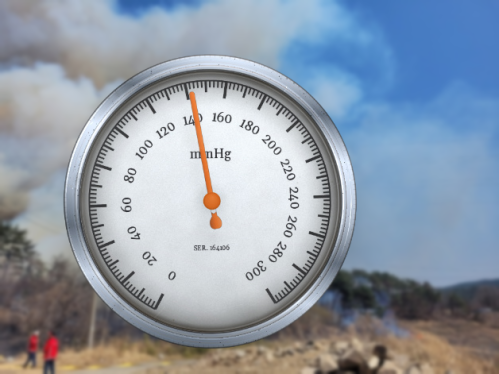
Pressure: 142 mmHg
